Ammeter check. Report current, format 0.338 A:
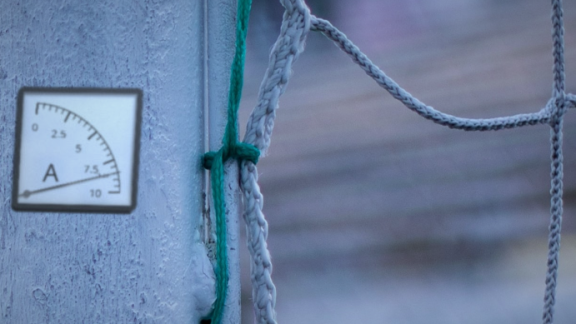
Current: 8.5 A
